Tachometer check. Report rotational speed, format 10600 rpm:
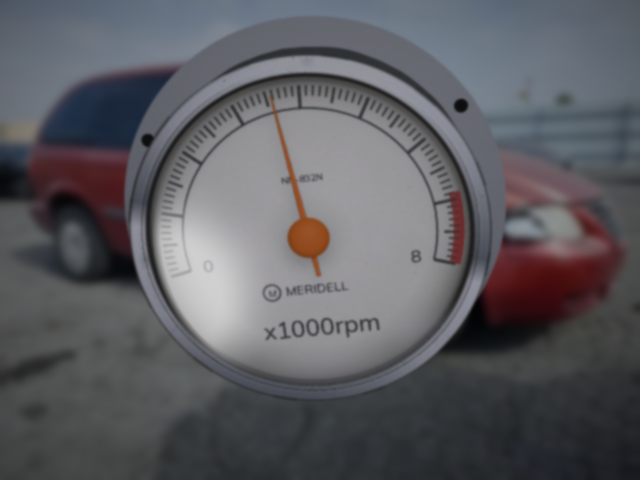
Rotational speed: 3600 rpm
